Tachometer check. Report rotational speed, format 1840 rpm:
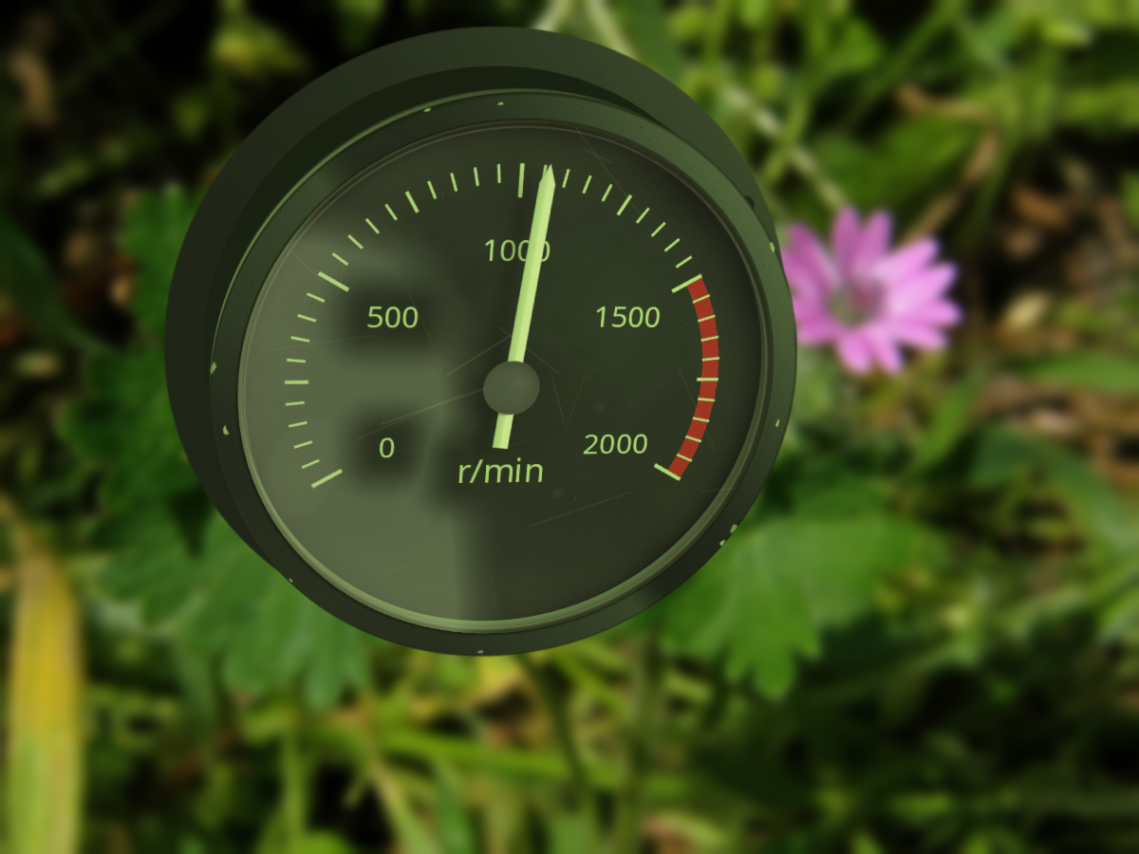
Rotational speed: 1050 rpm
